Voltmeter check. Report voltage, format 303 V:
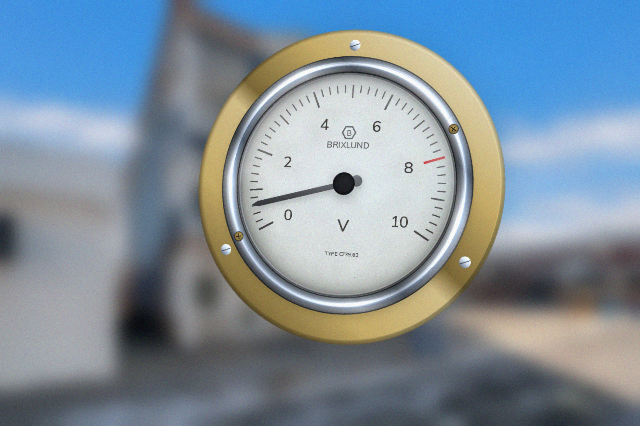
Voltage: 0.6 V
